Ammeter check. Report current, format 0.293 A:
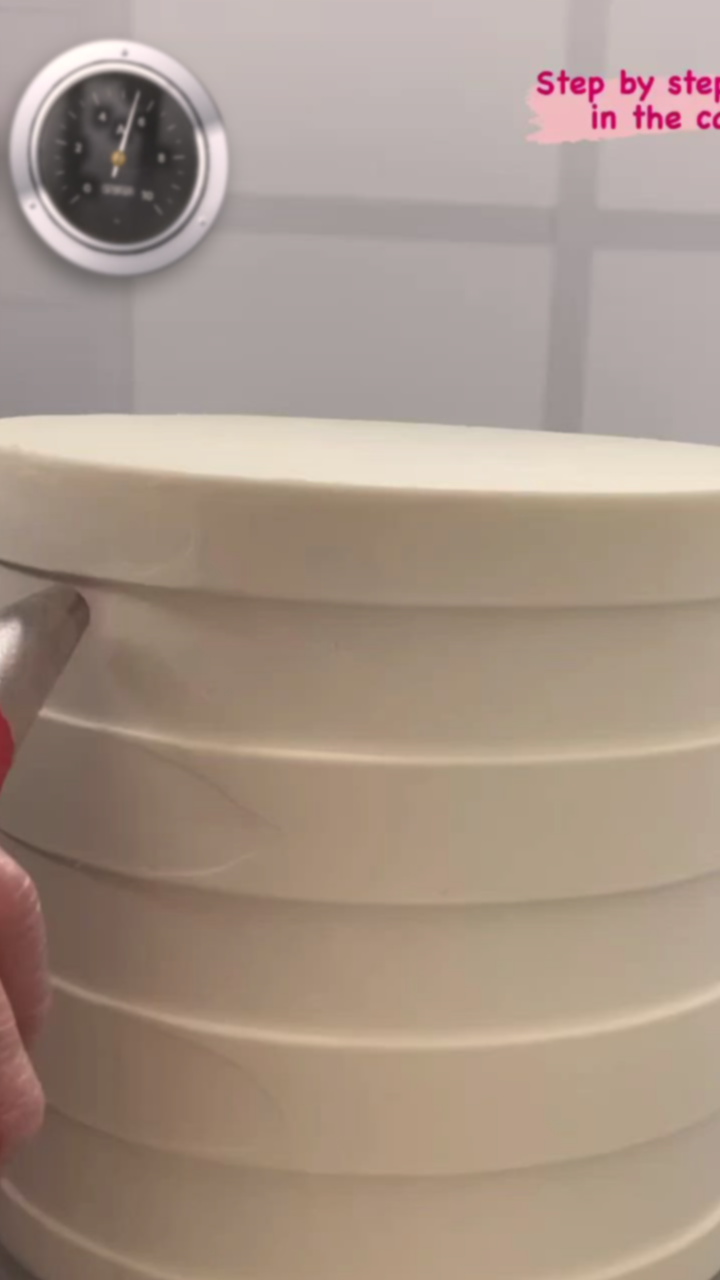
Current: 5.5 A
